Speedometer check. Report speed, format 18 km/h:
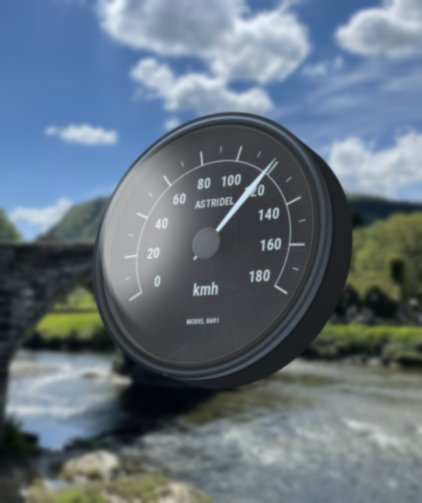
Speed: 120 km/h
